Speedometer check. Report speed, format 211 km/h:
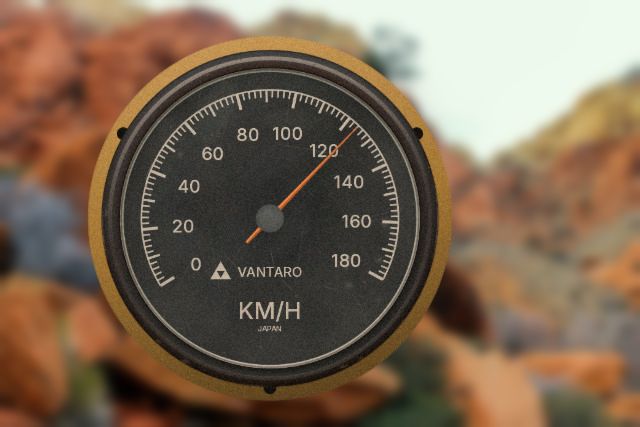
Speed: 124 km/h
